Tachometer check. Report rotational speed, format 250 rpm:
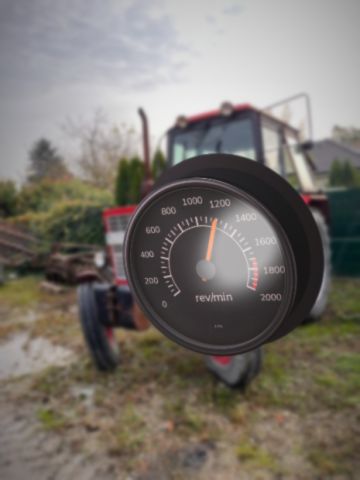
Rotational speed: 1200 rpm
